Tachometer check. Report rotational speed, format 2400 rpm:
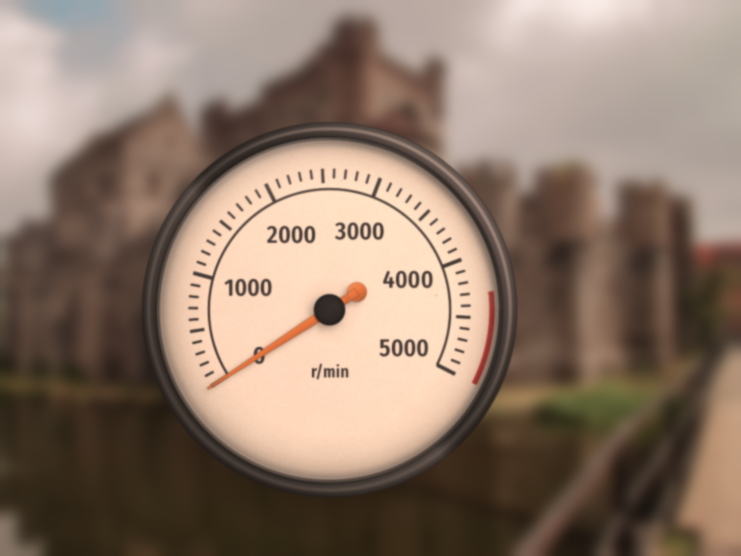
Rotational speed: 0 rpm
